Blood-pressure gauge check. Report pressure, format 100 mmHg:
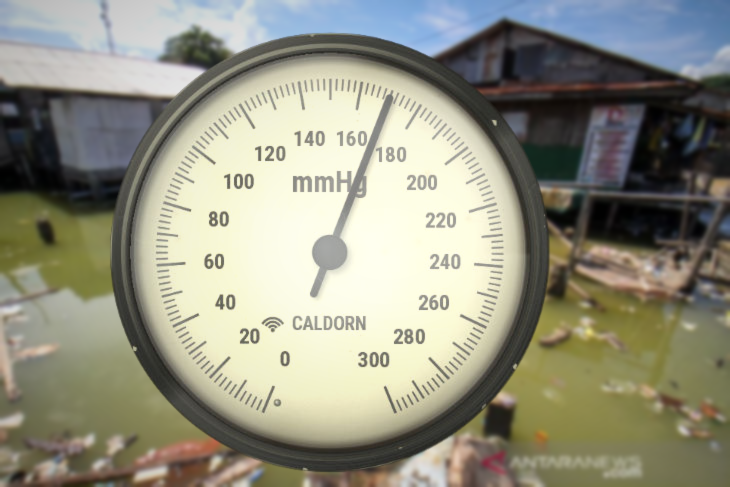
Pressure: 170 mmHg
